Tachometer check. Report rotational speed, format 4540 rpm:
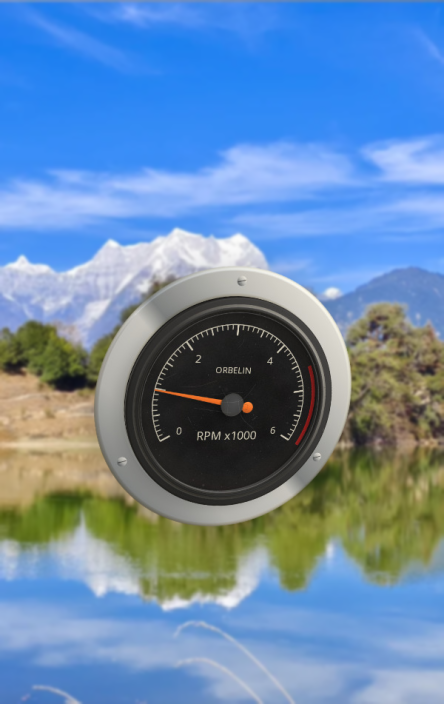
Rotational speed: 1000 rpm
